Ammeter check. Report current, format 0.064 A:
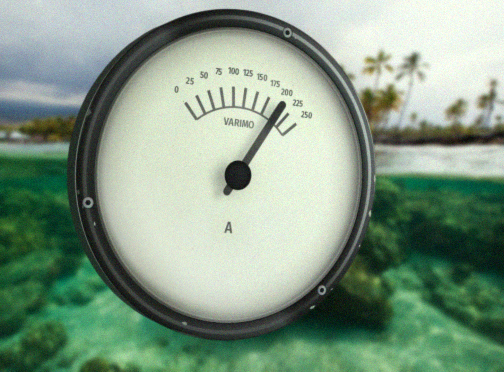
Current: 200 A
